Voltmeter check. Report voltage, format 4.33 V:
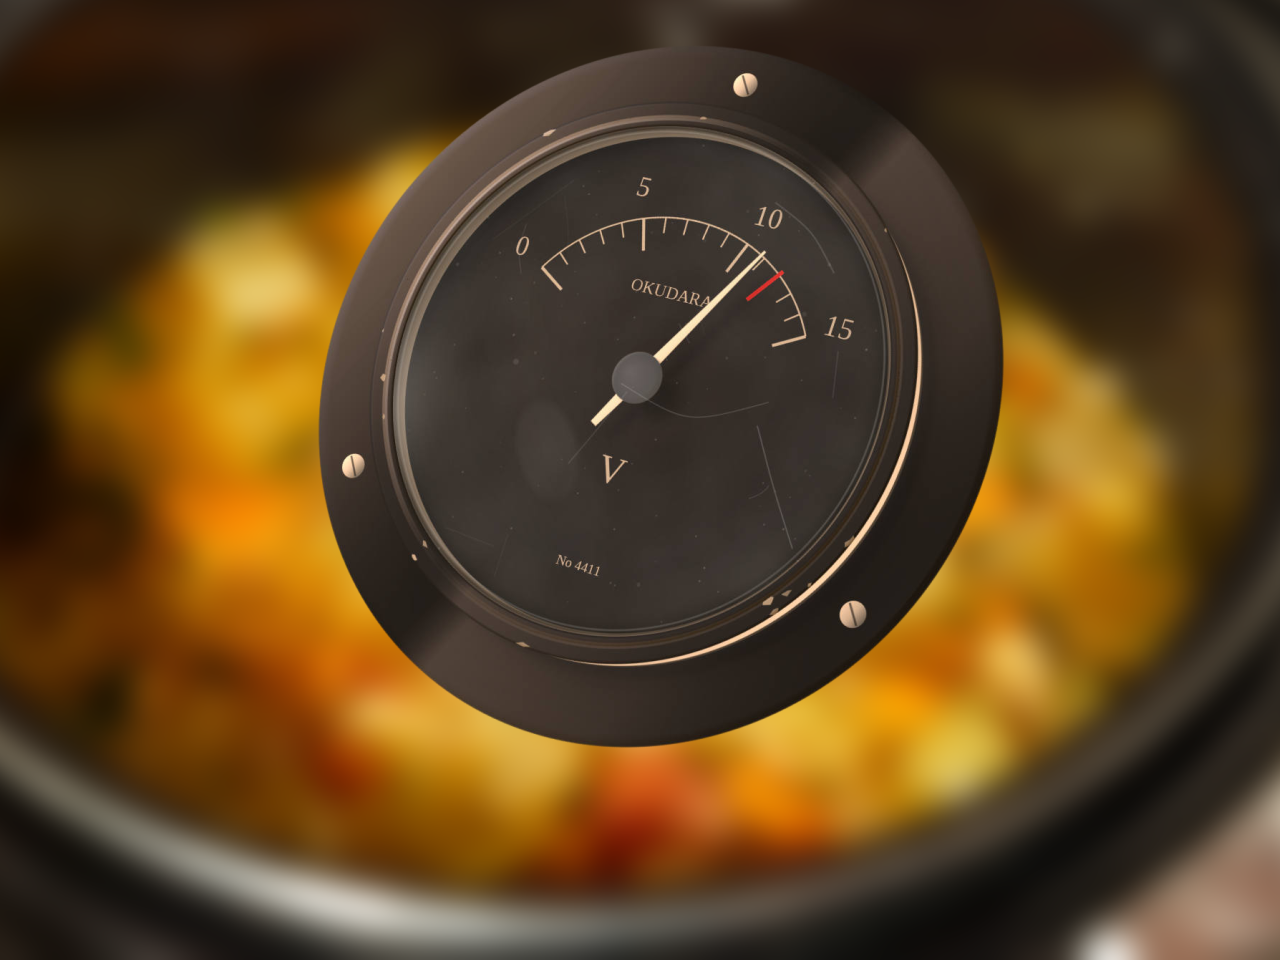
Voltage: 11 V
